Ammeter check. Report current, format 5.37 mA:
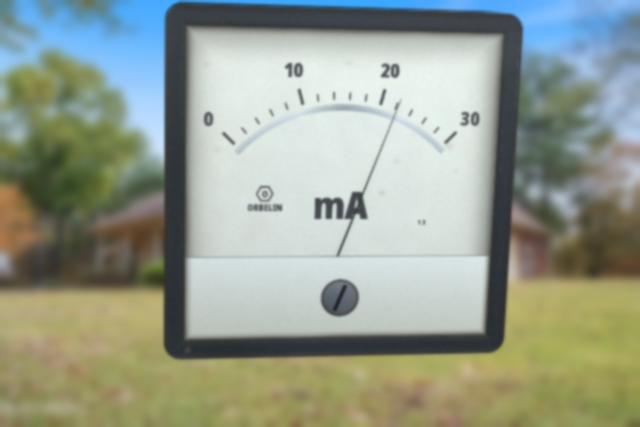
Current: 22 mA
